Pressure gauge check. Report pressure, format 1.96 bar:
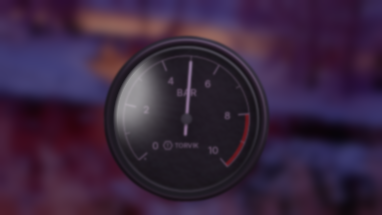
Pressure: 5 bar
